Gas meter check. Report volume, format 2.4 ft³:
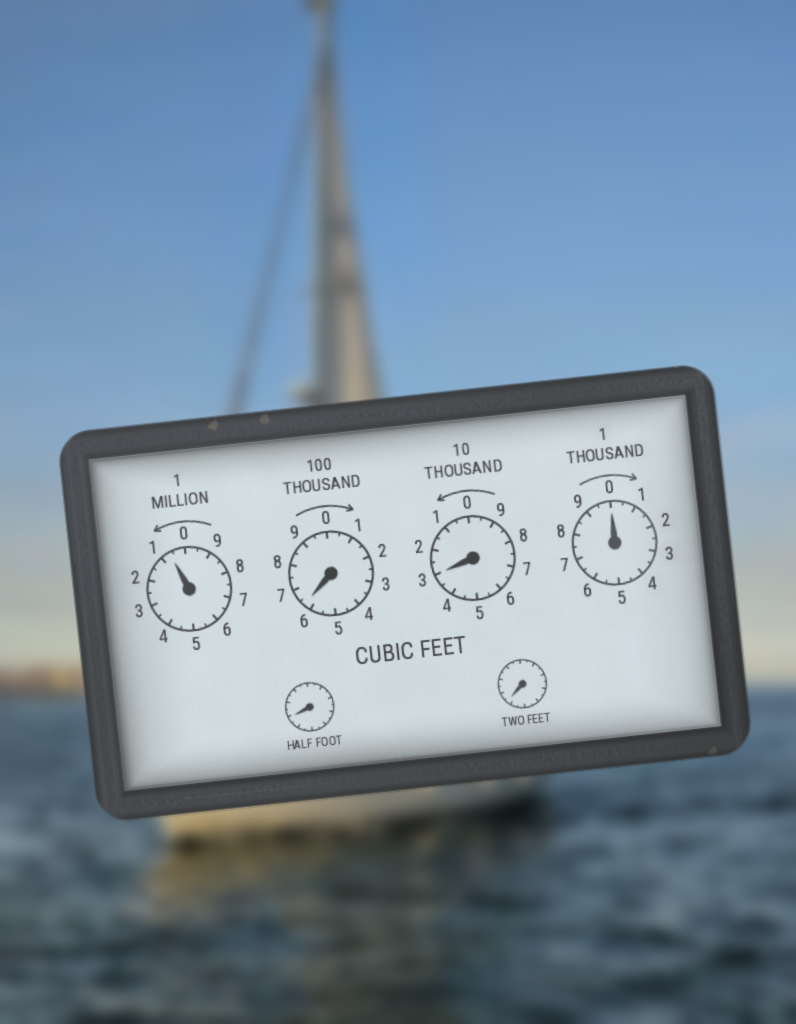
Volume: 63000 ft³
